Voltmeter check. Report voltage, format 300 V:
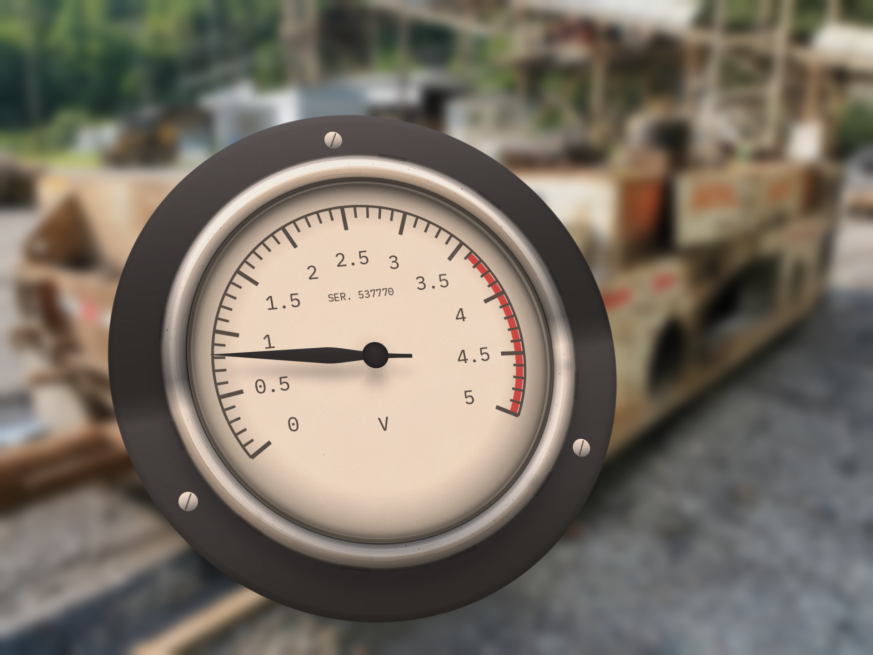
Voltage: 0.8 V
